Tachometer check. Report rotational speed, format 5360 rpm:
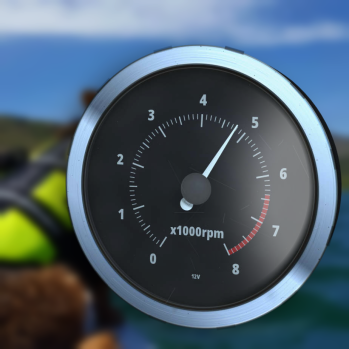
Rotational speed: 4800 rpm
